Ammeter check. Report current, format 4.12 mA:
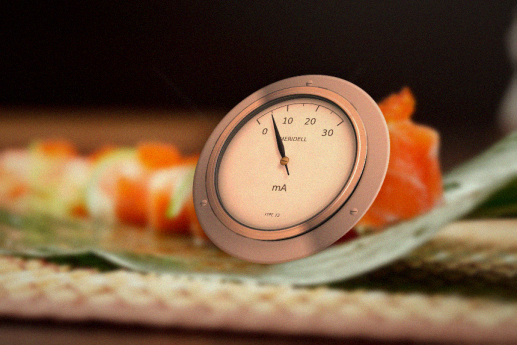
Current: 5 mA
